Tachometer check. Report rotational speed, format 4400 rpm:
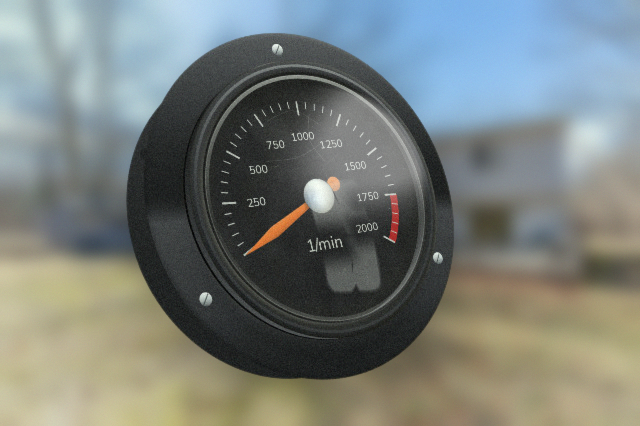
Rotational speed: 0 rpm
